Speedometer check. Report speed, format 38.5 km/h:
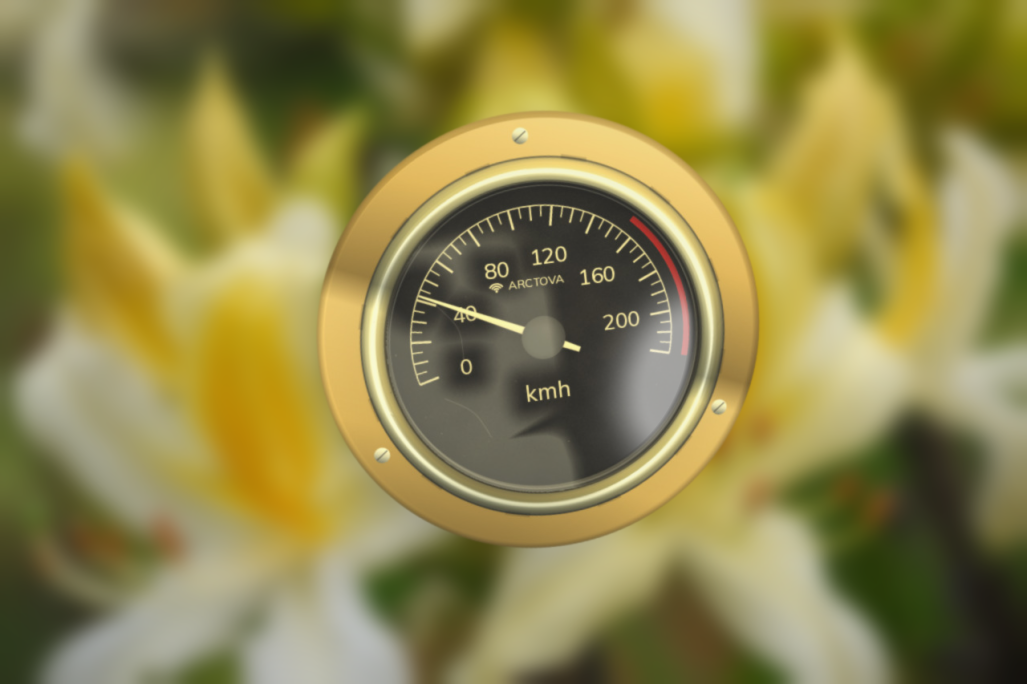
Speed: 42.5 km/h
